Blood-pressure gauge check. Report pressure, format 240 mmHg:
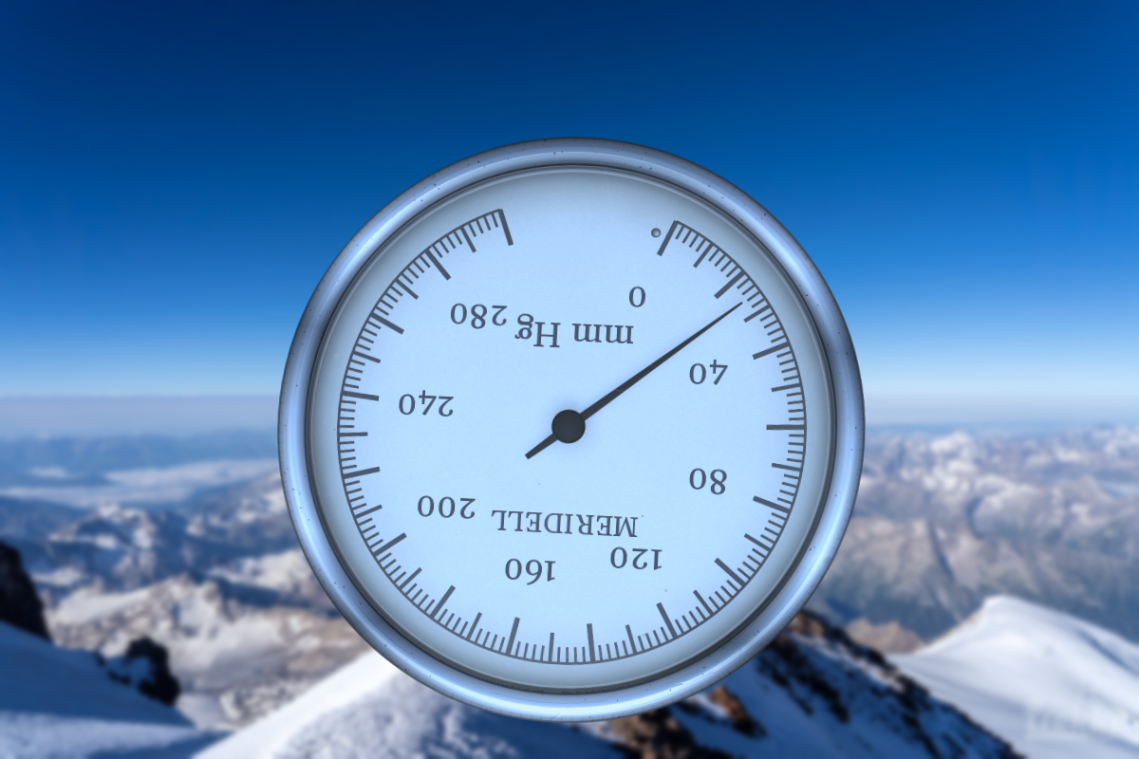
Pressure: 26 mmHg
